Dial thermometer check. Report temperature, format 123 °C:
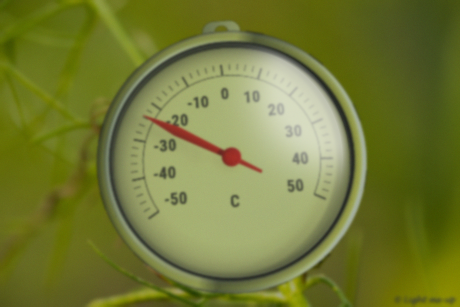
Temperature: -24 °C
